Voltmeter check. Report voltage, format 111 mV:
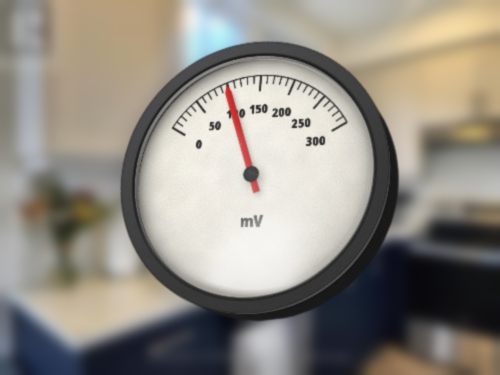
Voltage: 100 mV
